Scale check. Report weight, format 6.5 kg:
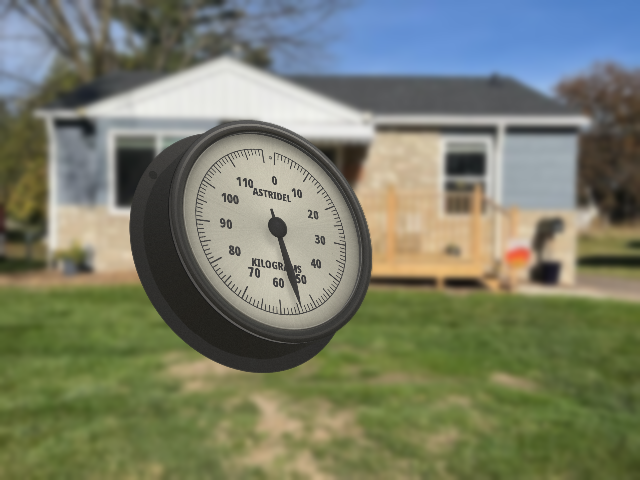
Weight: 55 kg
